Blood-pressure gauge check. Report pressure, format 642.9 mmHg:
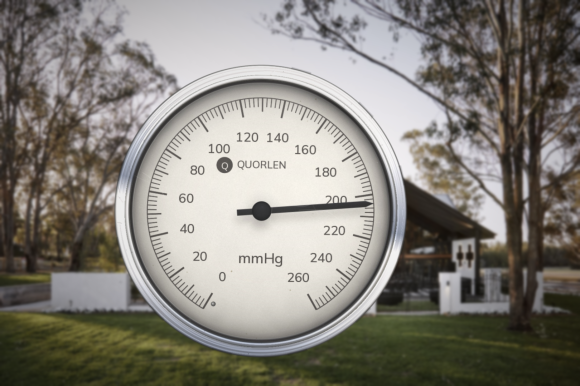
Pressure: 204 mmHg
